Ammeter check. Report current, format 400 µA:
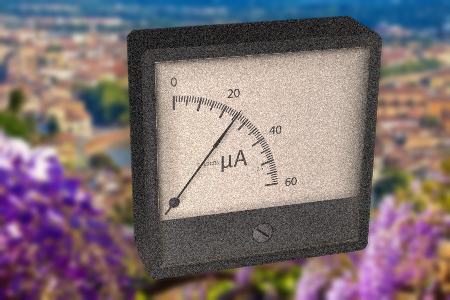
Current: 25 µA
